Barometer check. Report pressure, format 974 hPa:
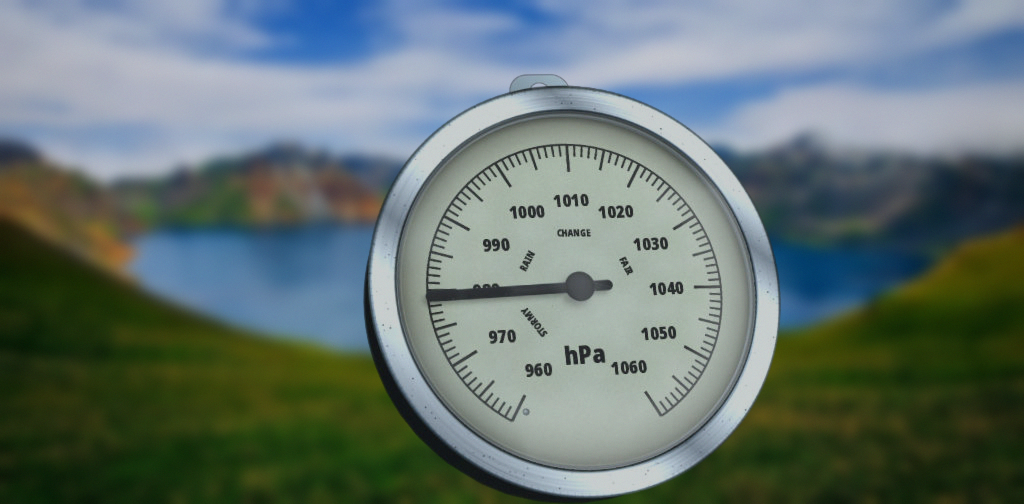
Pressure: 979 hPa
